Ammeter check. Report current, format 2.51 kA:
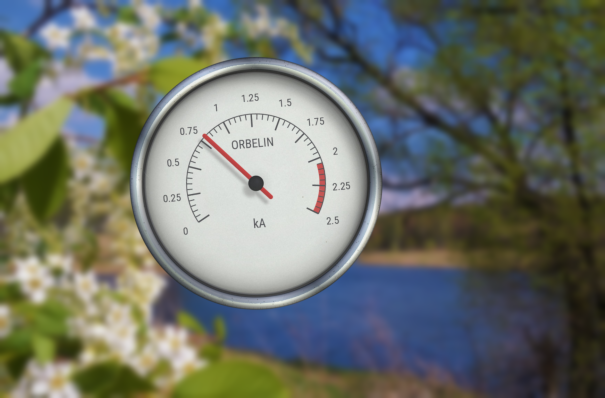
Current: 0.8 kA
